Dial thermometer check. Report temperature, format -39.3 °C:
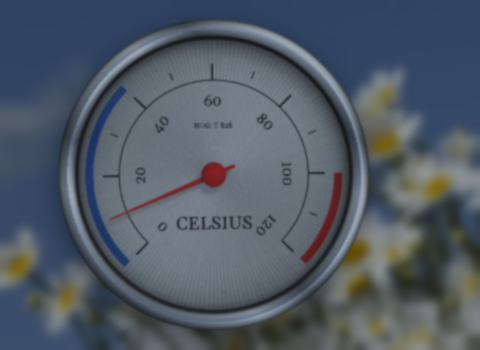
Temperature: 10 °C
